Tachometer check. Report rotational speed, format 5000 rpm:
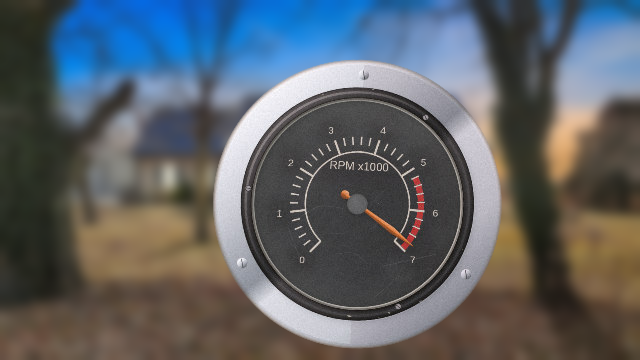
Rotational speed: 6800 rpm
